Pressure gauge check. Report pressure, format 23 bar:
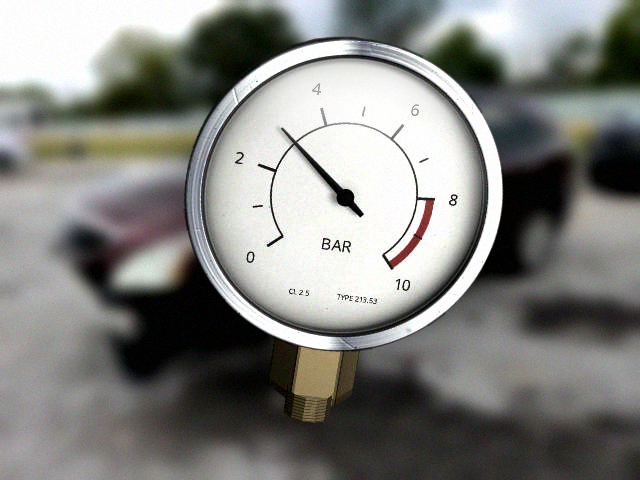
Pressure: 3 bar
